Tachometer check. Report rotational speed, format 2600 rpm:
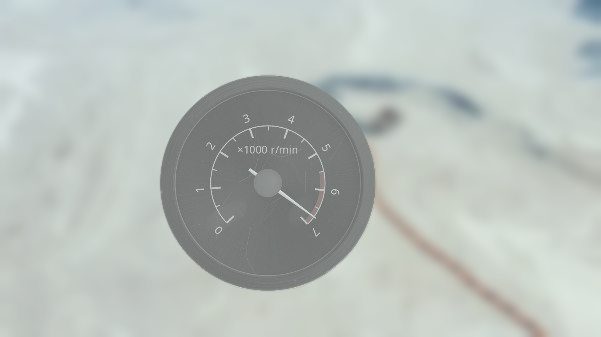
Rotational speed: 6750 rpm
